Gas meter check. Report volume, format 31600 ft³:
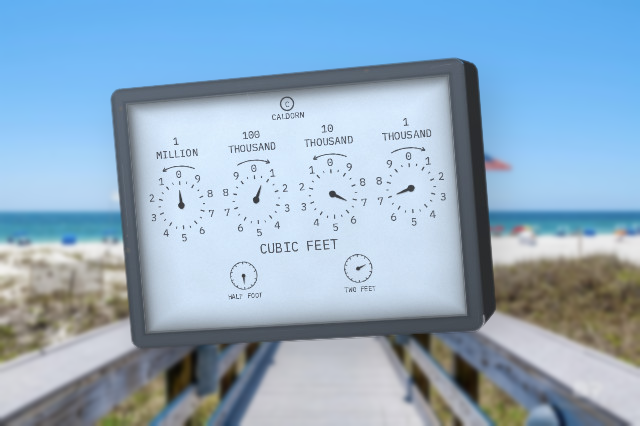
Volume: 6700 ft³
